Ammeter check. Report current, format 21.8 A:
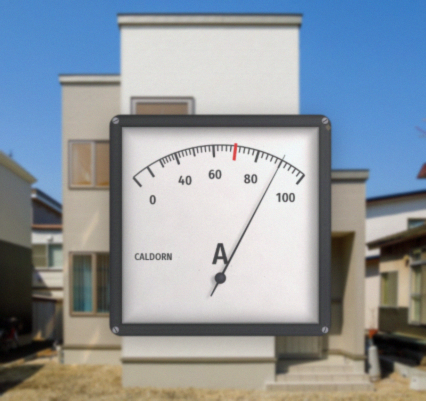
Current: 90 A
